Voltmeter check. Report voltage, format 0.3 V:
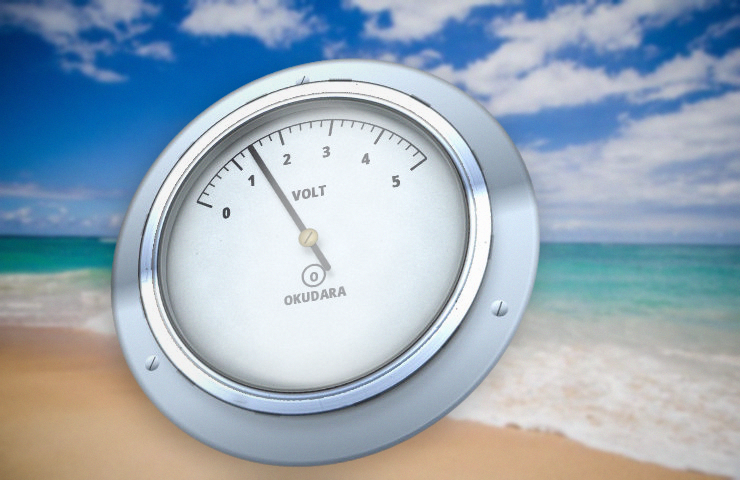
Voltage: 1.4 V
